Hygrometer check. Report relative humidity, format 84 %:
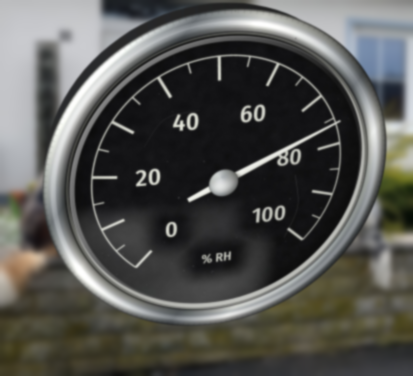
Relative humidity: 75 %
